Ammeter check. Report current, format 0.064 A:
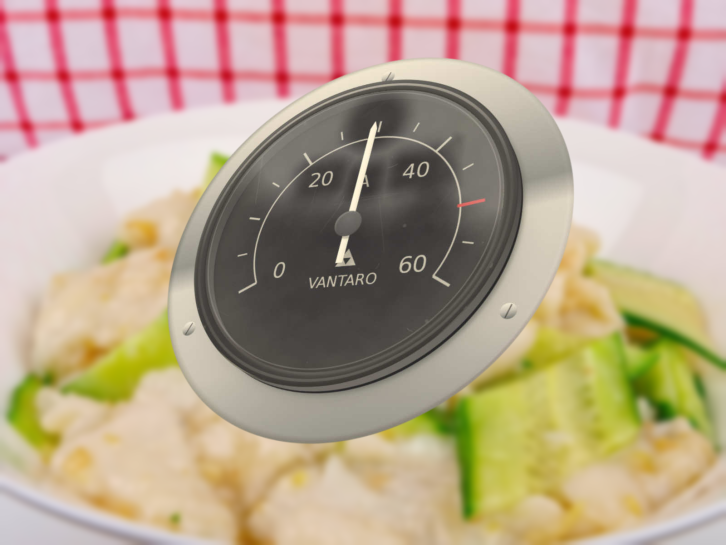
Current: 30 A
